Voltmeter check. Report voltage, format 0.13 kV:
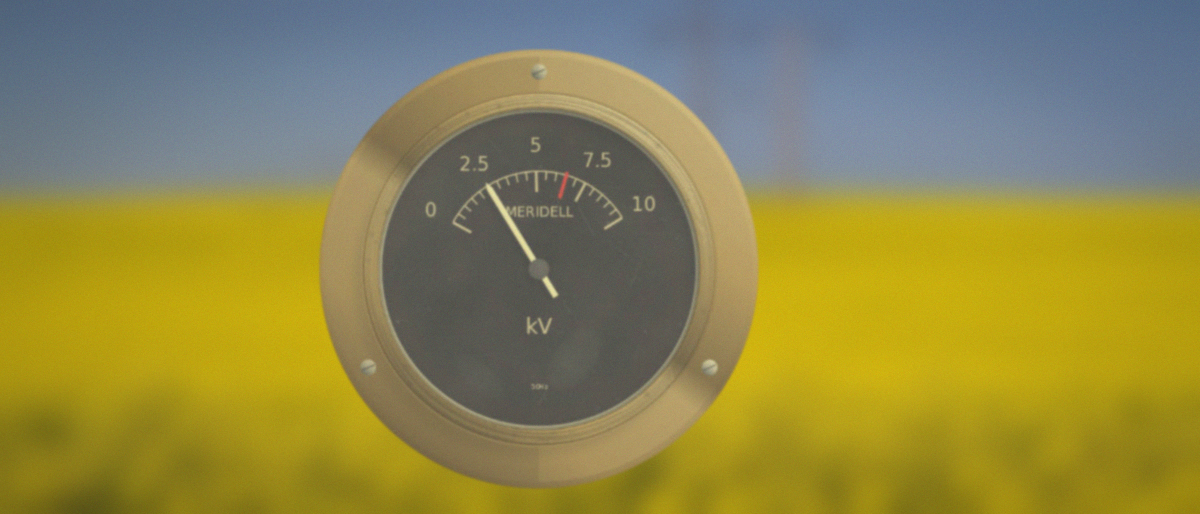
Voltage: 2.5 kV
